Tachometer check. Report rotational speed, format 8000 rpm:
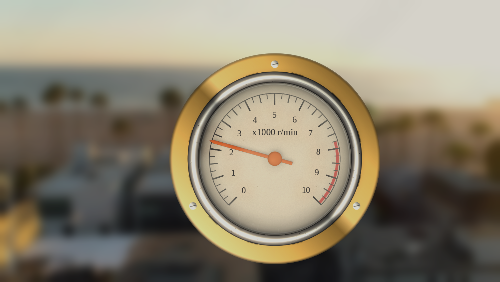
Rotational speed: 2250 rpm
